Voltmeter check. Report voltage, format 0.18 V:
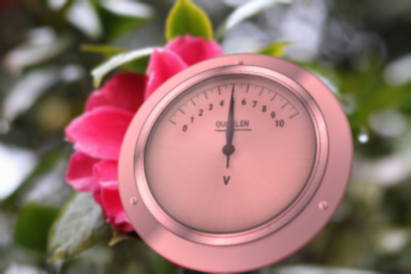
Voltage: 5 V
